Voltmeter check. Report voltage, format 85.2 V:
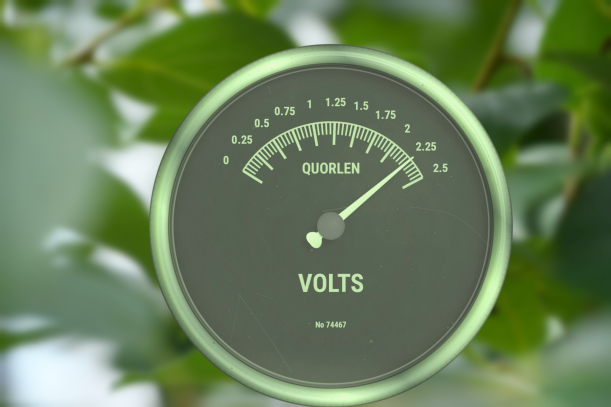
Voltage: 2.25 V
